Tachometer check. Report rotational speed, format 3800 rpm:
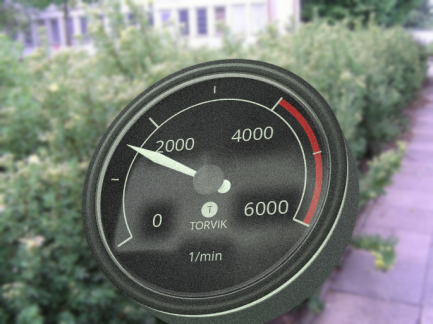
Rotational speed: 1500 rpm
